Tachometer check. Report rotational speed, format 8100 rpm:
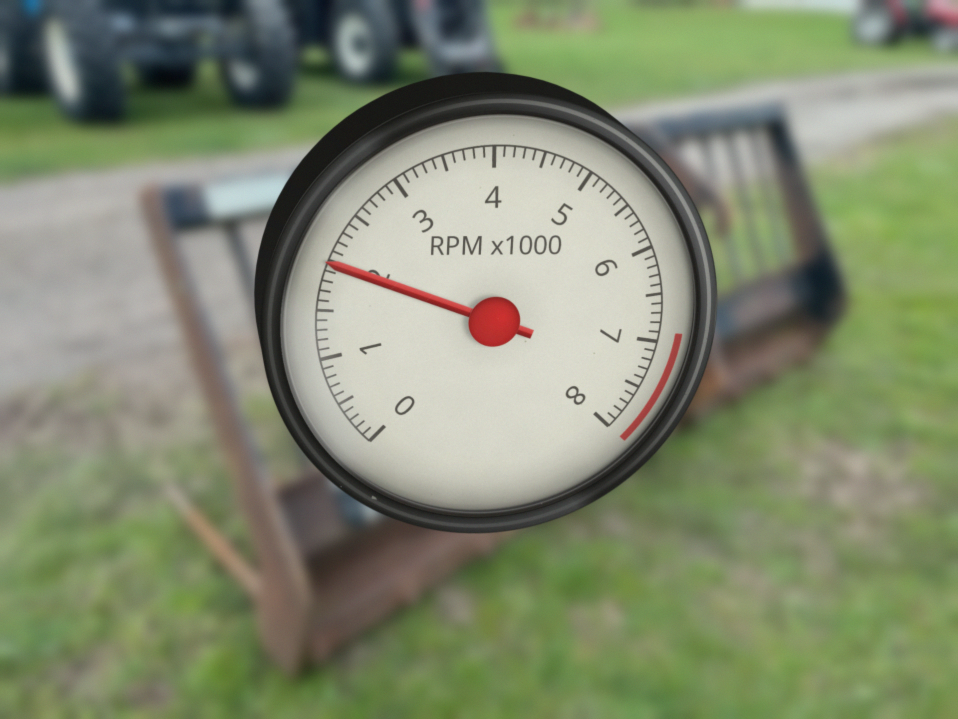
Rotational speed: 2000 rpm
